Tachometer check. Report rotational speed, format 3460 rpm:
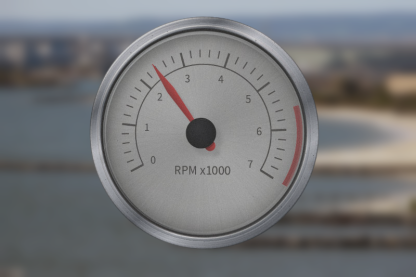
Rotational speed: 2400 rpm
